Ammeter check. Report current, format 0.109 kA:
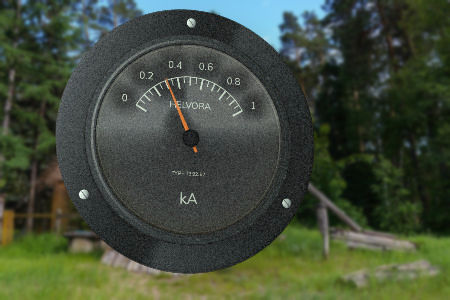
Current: 0.3 kA
